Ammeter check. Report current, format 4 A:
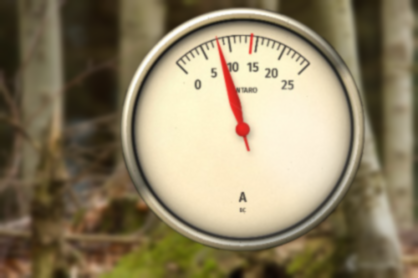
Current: 8 A
